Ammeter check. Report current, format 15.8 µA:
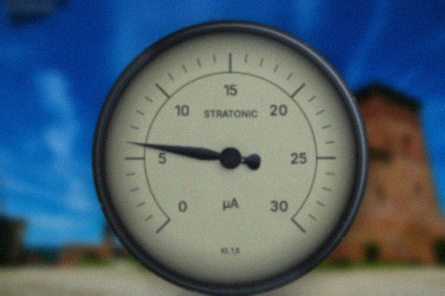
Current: 6 µA
